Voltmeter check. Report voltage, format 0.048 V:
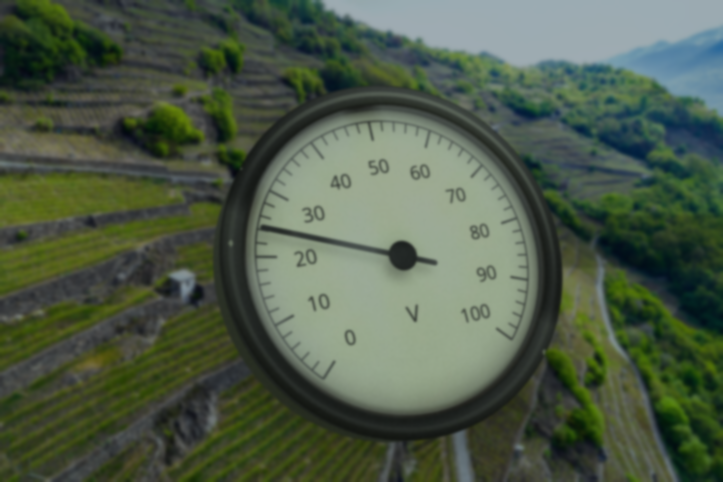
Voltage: 24 V
